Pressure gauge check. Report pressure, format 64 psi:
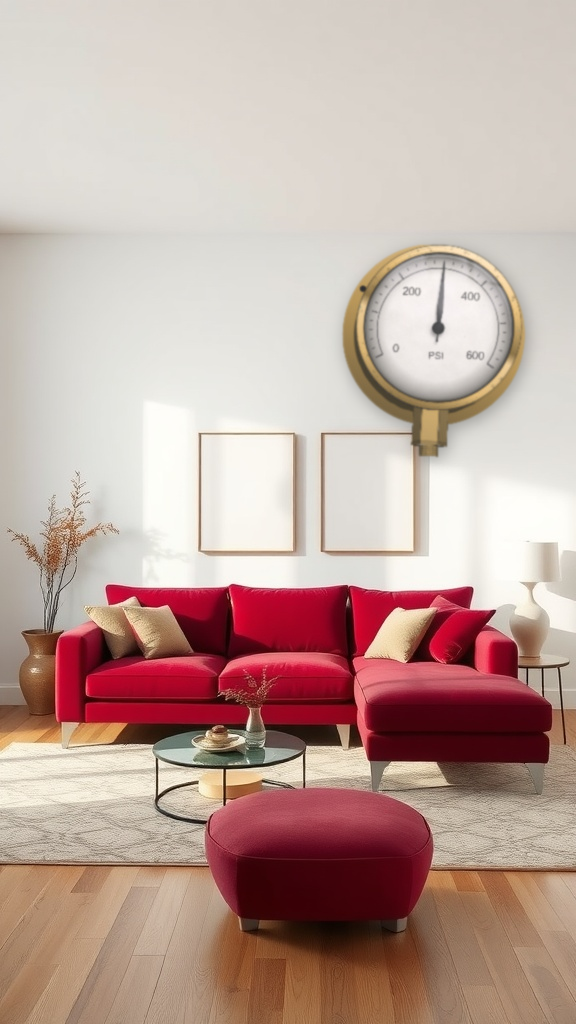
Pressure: 300 psi
